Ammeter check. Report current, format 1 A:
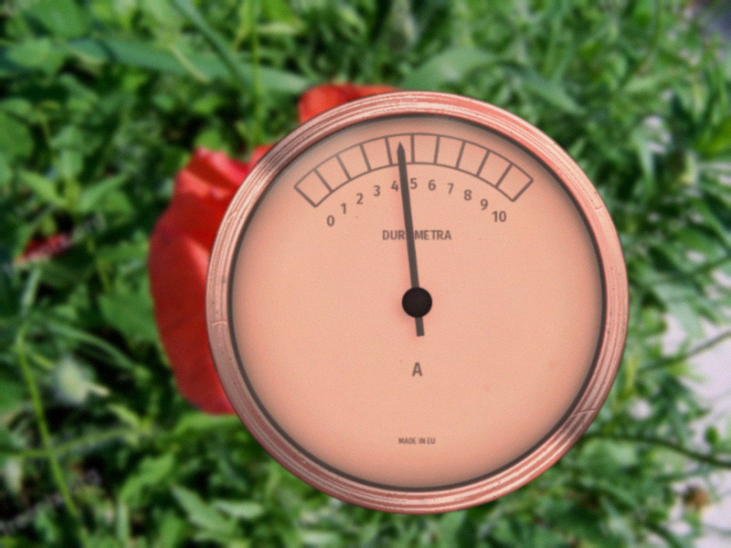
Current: 4.5 A
